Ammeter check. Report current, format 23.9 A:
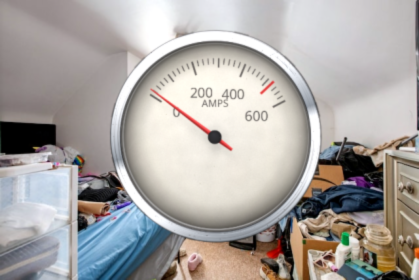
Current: 20 A
